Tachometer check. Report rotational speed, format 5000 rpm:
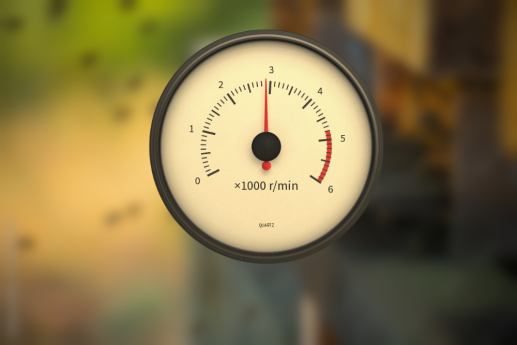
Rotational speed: 2900 rpm
